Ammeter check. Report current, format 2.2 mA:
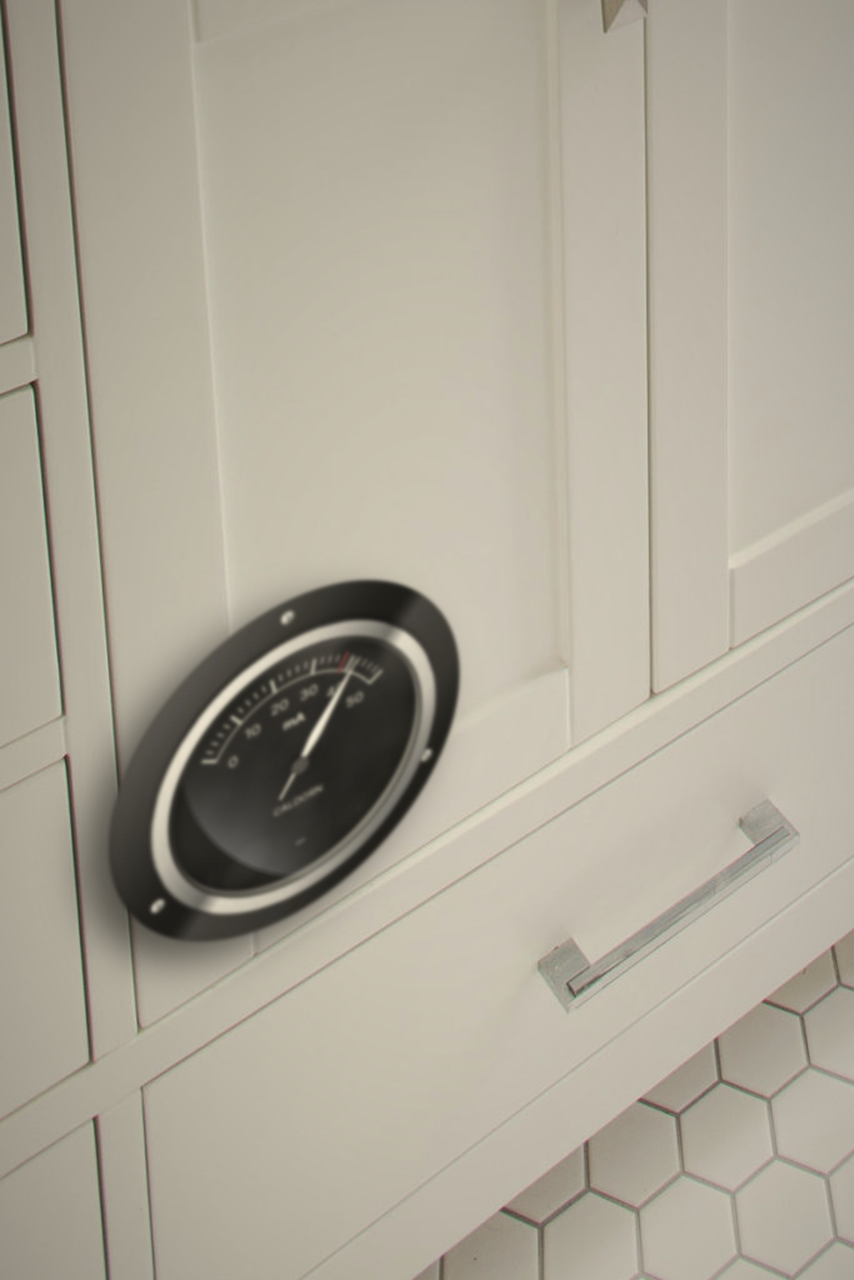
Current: 40 mA
